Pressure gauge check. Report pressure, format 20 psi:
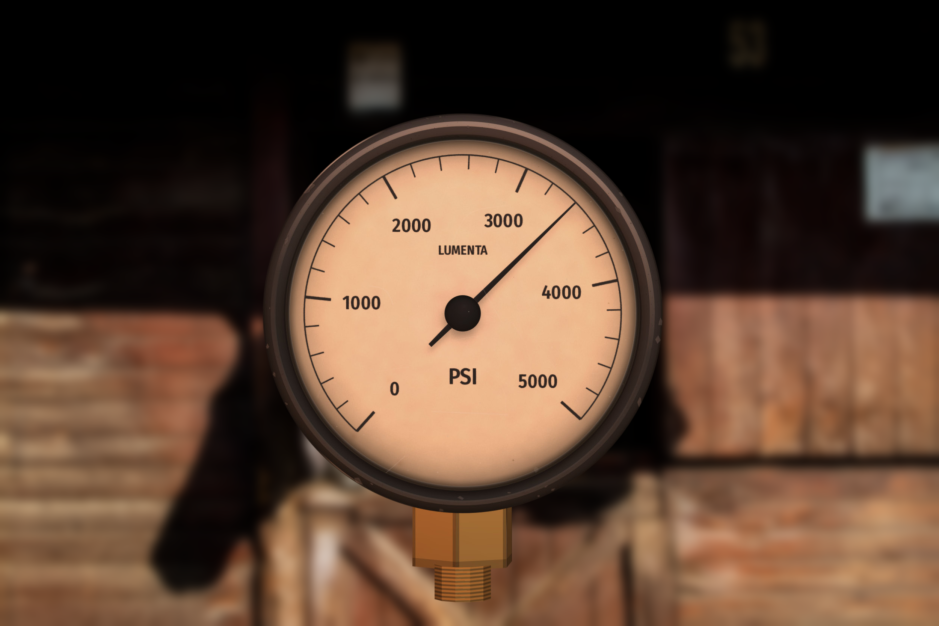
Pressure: 3400 psi
